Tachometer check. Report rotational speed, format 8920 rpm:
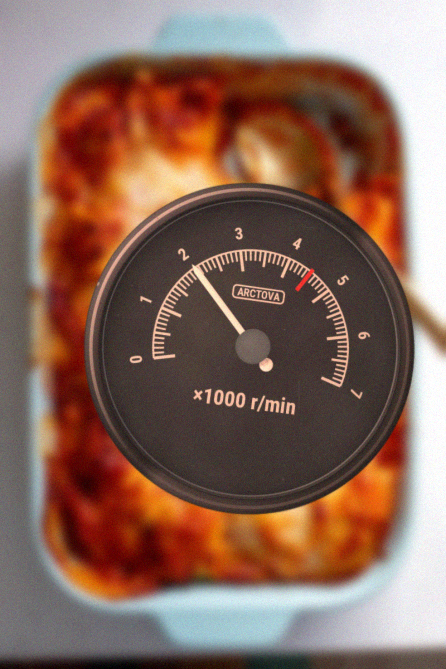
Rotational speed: 2000 rpm
